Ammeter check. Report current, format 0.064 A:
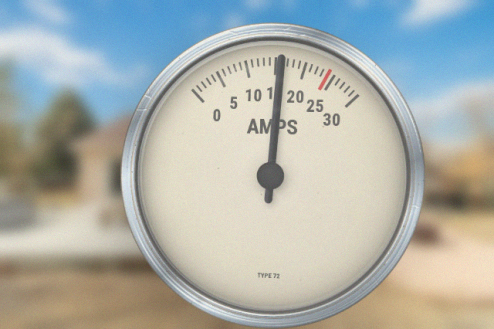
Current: 16 A
